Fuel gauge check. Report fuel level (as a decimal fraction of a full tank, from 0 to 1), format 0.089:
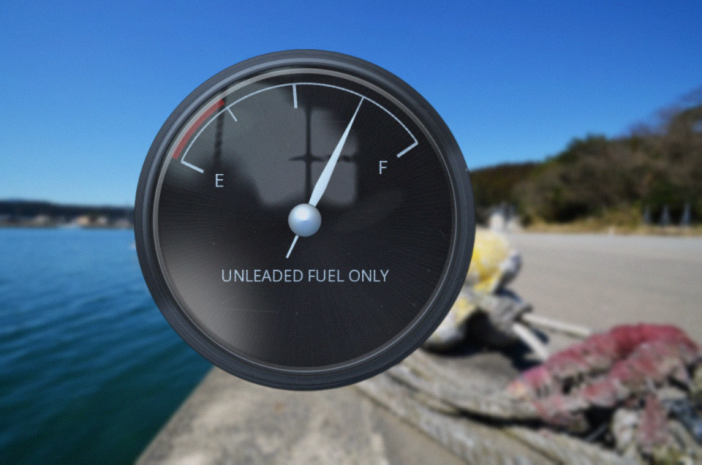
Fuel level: 0.75
